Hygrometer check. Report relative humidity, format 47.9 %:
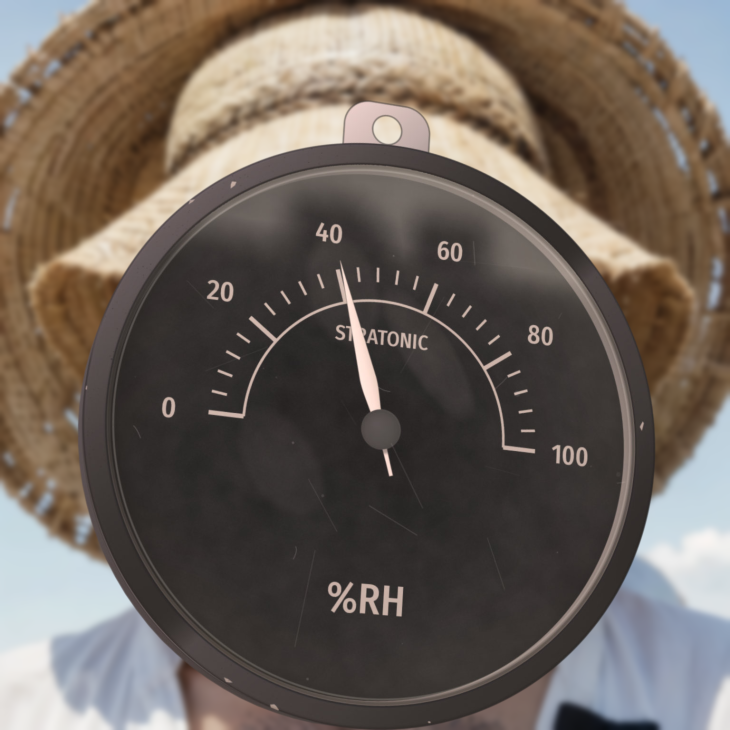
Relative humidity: 40 %
